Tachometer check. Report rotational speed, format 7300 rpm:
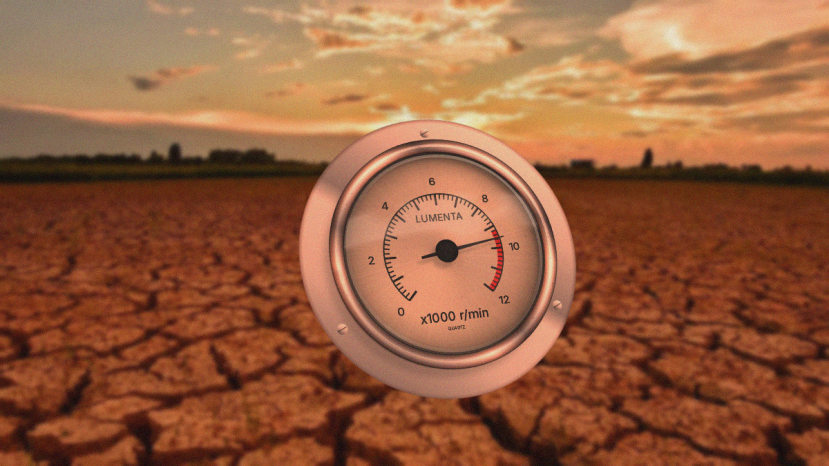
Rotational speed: 9600 rpm
